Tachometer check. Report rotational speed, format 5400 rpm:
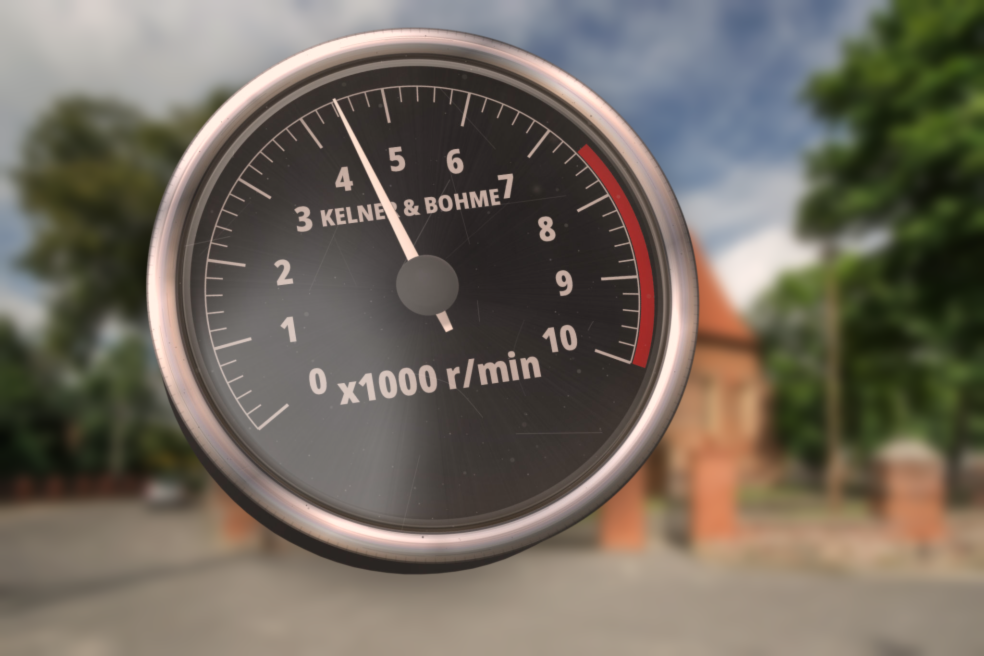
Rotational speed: 4400 rpm
